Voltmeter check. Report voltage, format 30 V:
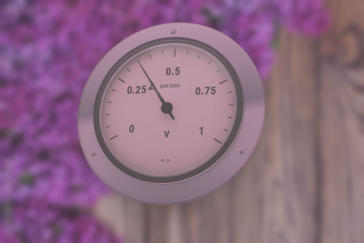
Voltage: 0.35 V
